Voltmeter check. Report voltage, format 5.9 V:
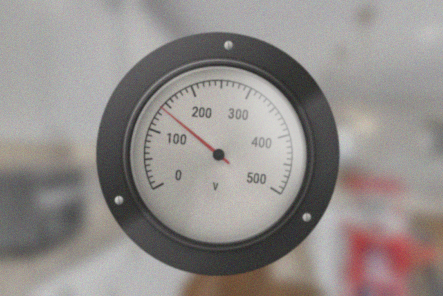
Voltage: 140 V
